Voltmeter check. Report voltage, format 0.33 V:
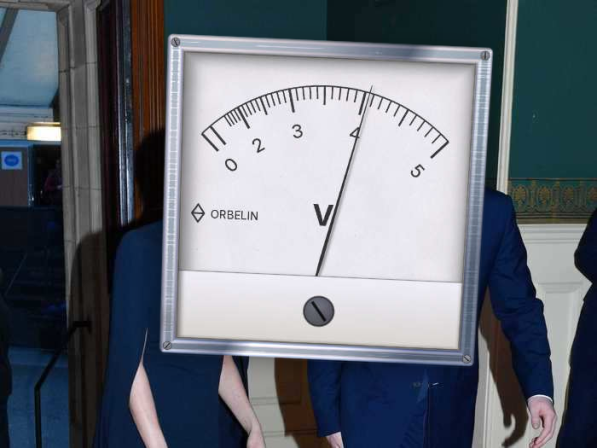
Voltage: 4.05 V
